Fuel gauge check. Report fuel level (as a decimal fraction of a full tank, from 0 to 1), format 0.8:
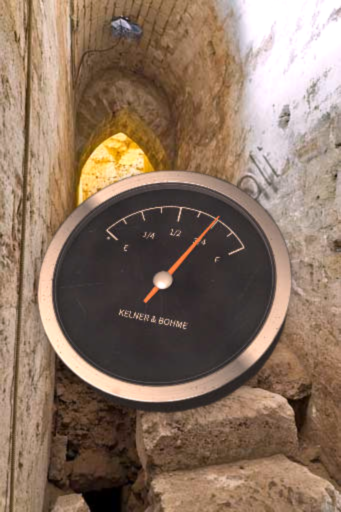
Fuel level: 0.75
